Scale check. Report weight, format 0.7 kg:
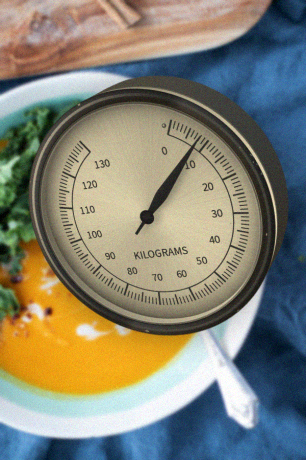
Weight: 8 kg
